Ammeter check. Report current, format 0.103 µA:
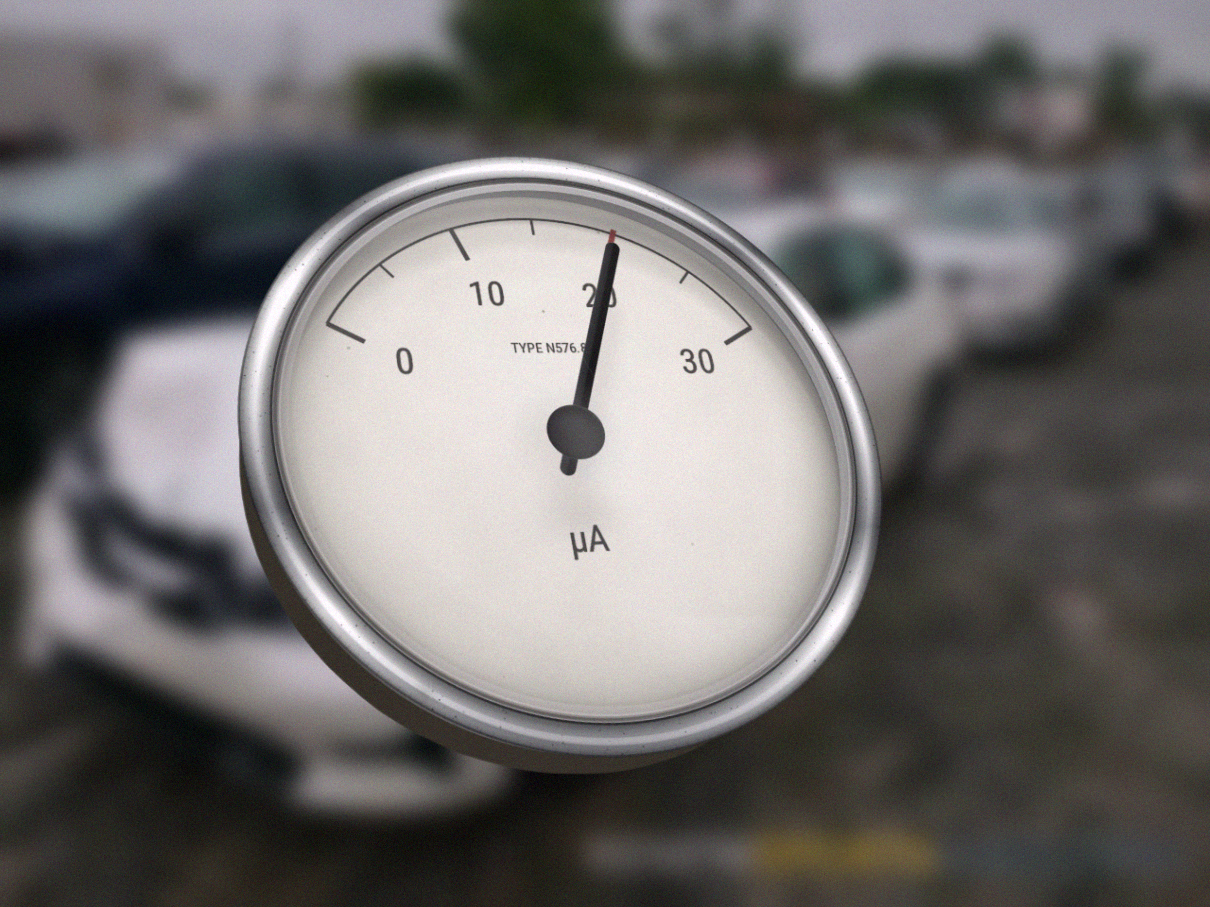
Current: 20 µA
